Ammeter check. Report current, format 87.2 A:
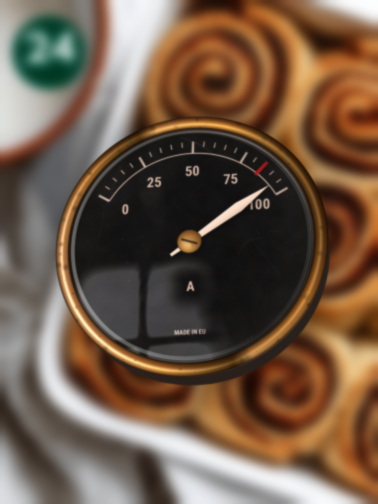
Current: 95 A
